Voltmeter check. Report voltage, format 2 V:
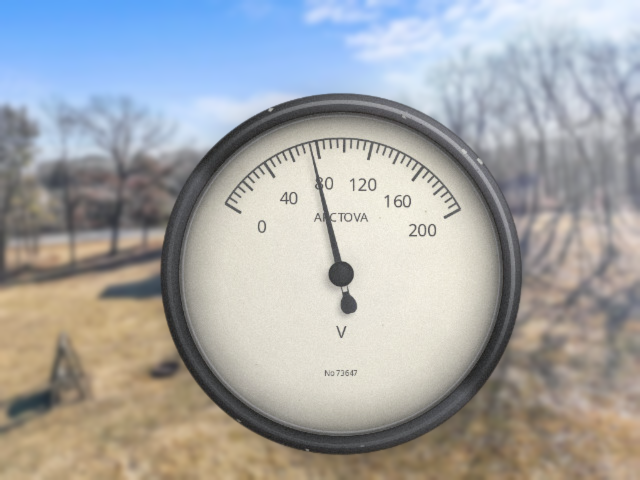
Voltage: 75 V
